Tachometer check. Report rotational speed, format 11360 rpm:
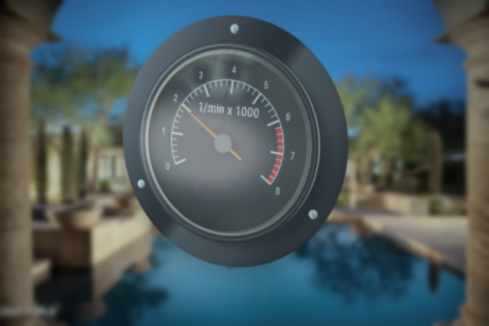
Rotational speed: 2000 rpm
